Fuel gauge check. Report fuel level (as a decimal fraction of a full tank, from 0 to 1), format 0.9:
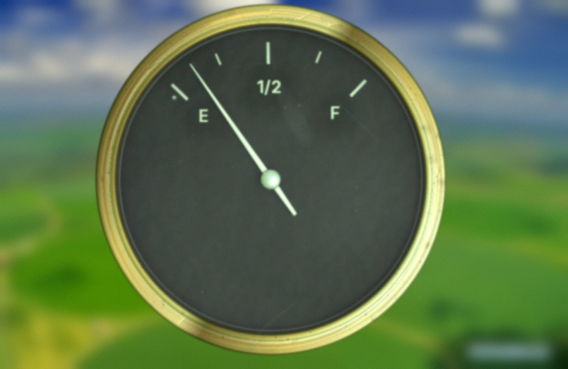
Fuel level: 0.125
